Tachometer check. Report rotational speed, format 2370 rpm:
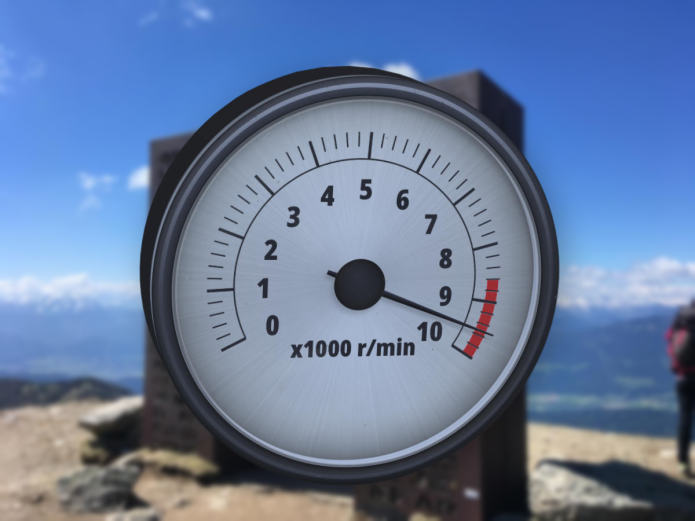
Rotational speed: 9500 rpm
